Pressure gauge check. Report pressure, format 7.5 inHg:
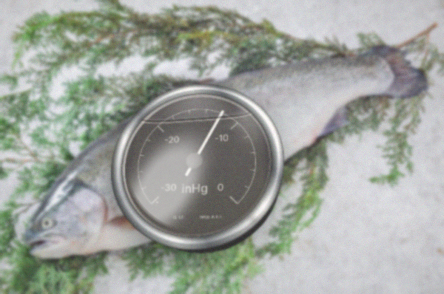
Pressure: -12 inHg
